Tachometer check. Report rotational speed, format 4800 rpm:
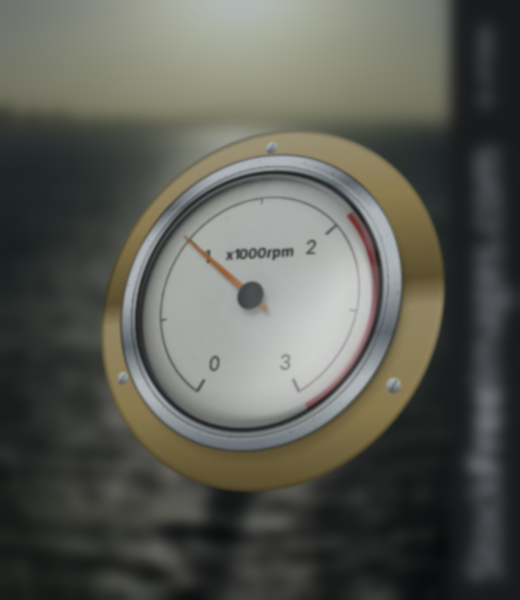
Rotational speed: 1000 rpm
